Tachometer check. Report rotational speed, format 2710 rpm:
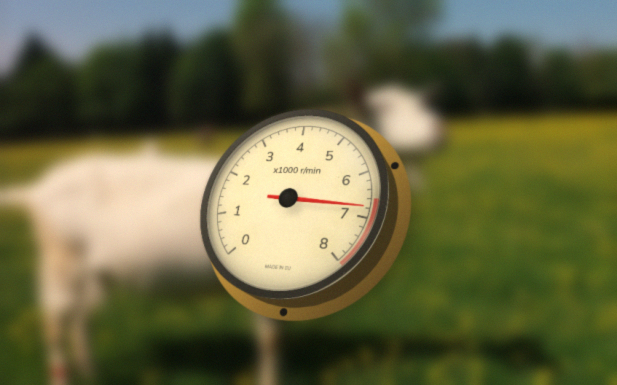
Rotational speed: 6800 rpm
